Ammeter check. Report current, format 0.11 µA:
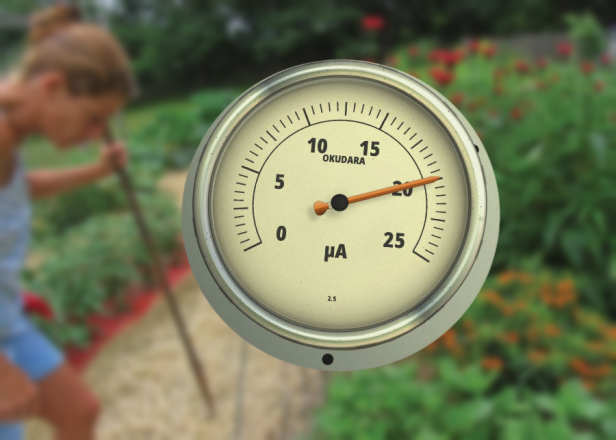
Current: 20 µA
